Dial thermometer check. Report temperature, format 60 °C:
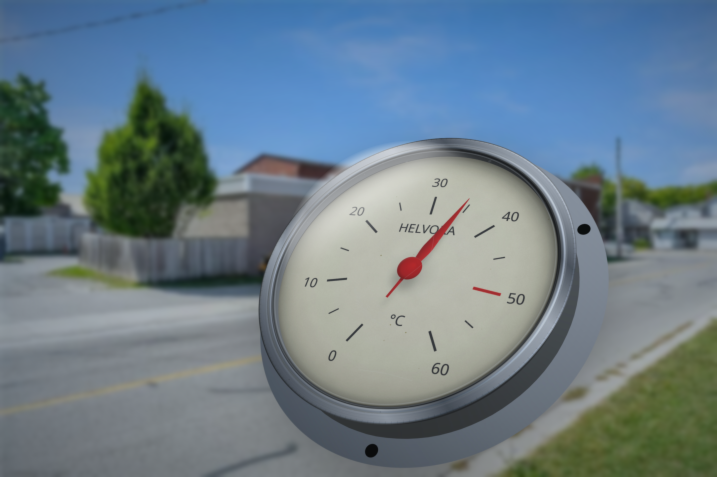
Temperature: 35 °C
